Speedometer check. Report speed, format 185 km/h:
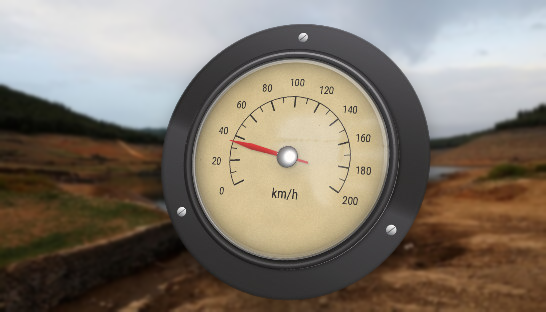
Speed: 35 km/h
